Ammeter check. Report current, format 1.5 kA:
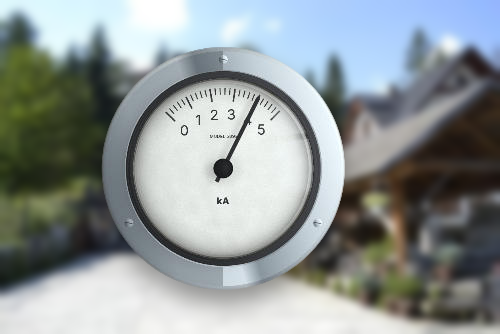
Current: 4 kA
